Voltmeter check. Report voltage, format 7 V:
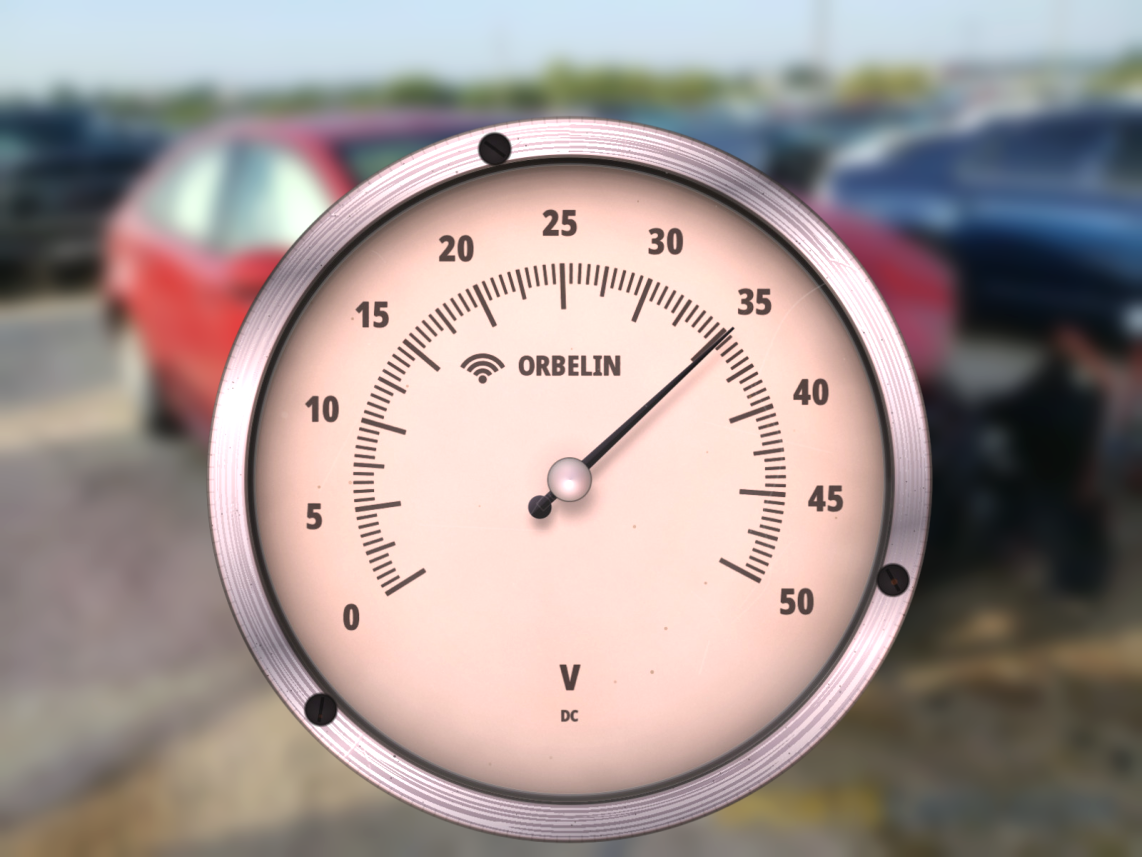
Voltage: 35.25 V
